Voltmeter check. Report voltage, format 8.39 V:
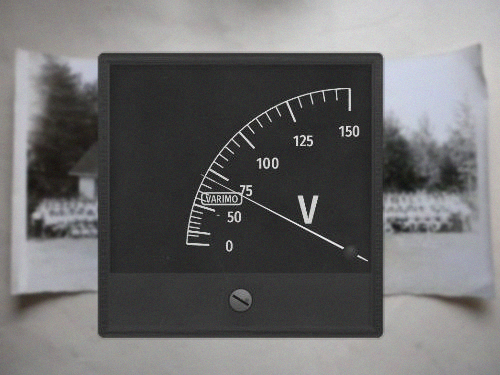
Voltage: 70 V
